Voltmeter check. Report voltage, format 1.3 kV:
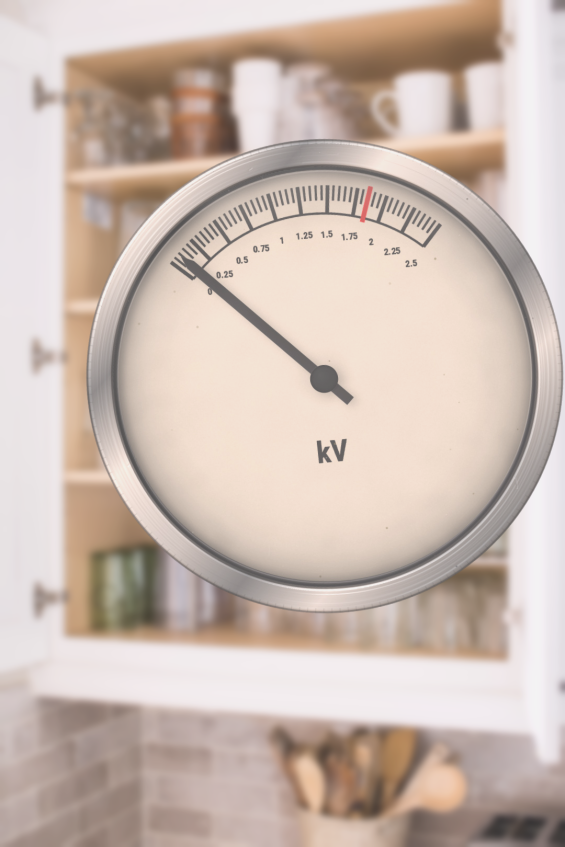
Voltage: 0.1 kV
